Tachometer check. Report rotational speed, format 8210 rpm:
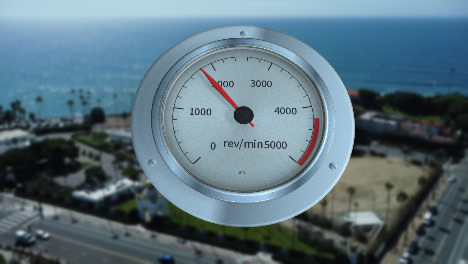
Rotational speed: 1800 rpm
